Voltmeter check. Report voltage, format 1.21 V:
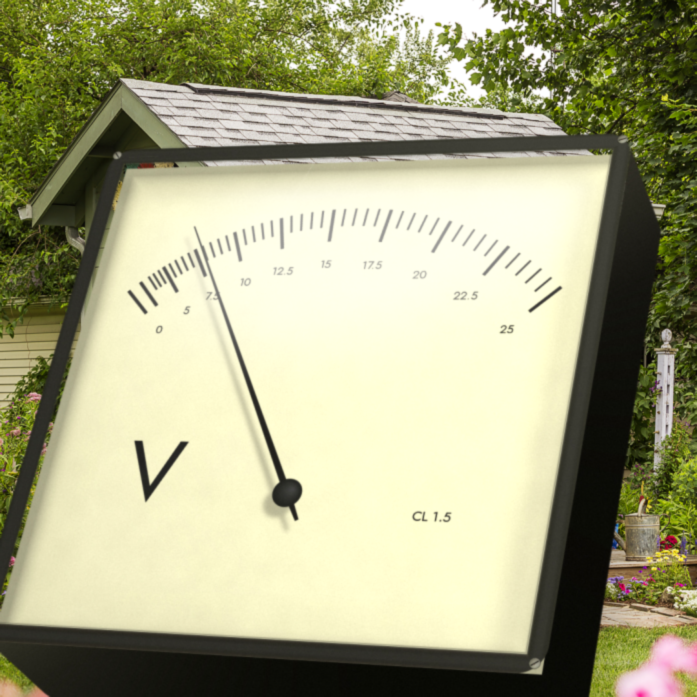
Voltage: 8 V
